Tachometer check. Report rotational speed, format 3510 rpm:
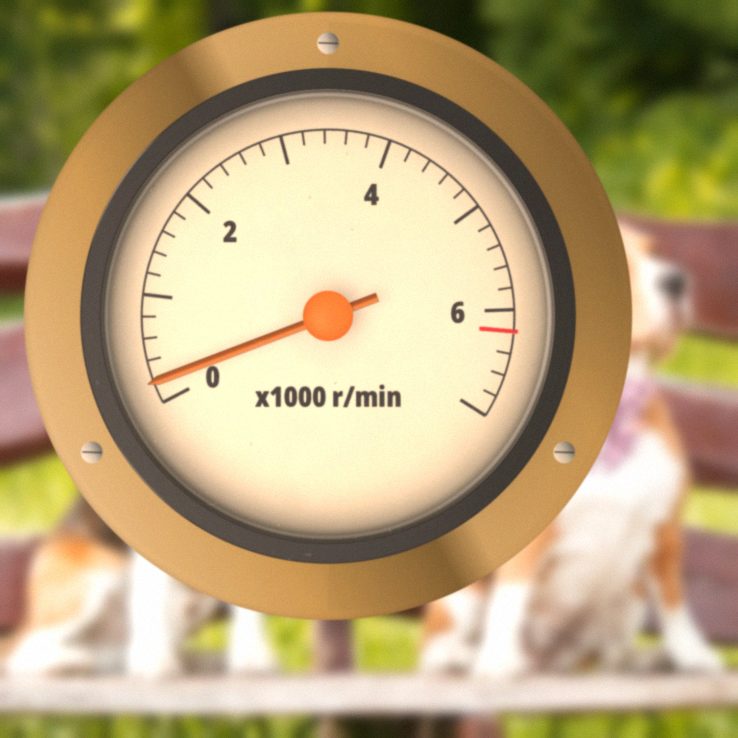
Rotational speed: 200 rpm
